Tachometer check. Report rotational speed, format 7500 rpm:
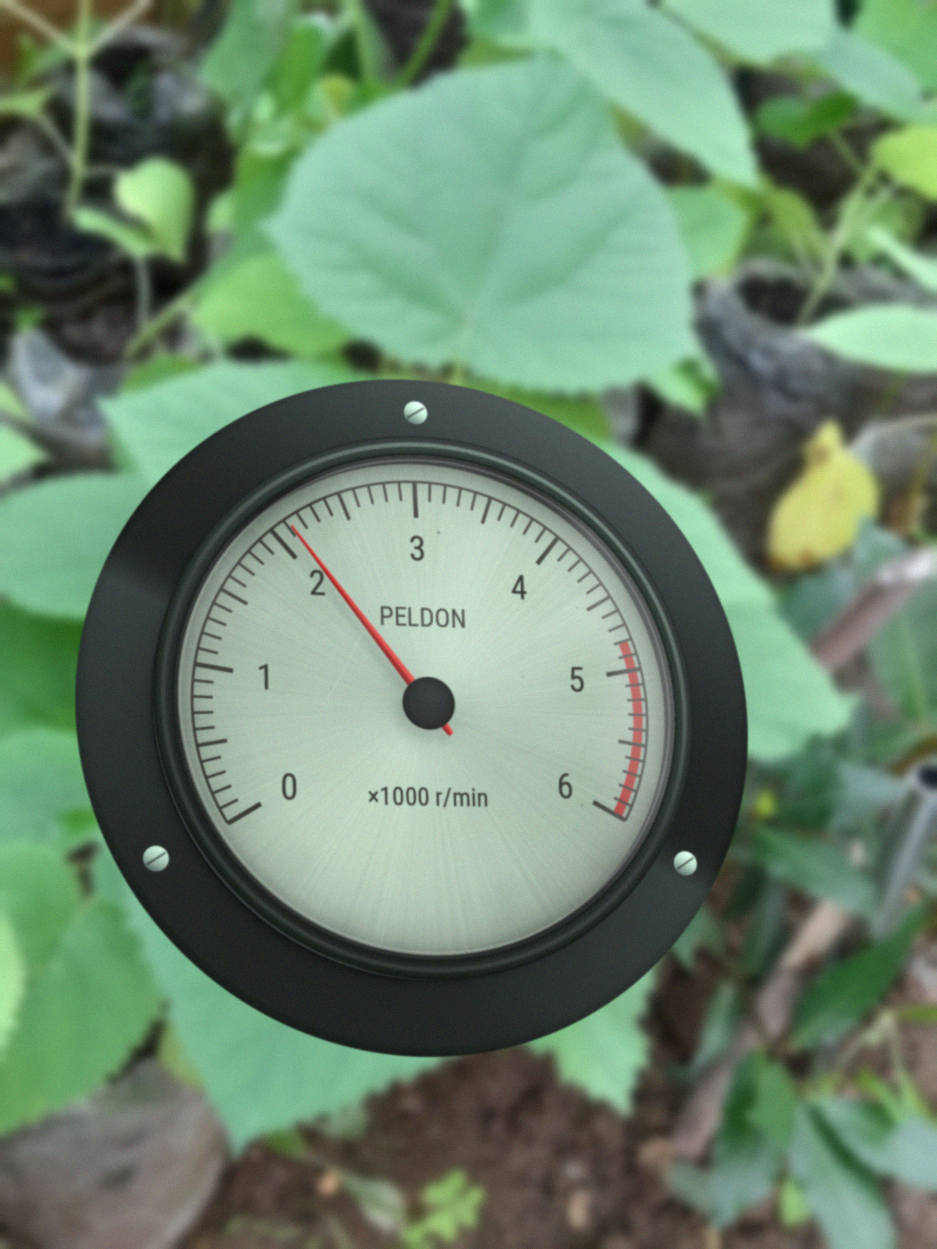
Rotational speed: 2100 rpm
